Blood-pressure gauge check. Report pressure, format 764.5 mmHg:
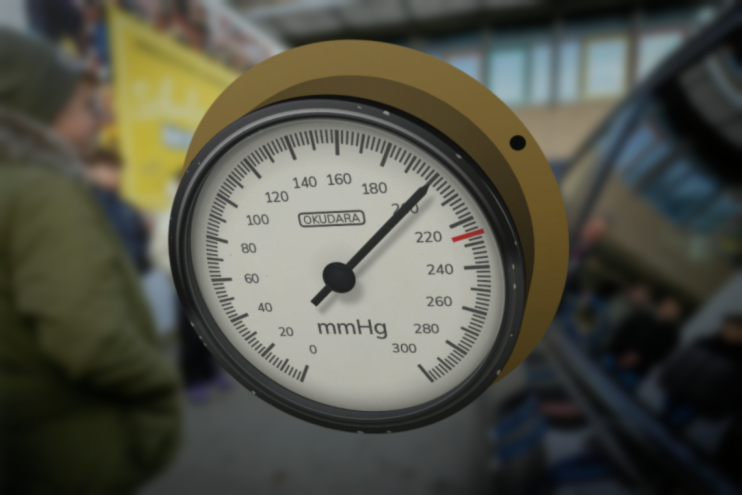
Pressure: 200 mmHg
